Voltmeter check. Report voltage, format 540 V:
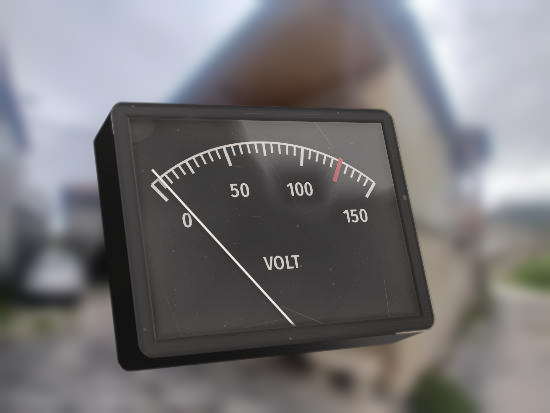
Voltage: 5 V
